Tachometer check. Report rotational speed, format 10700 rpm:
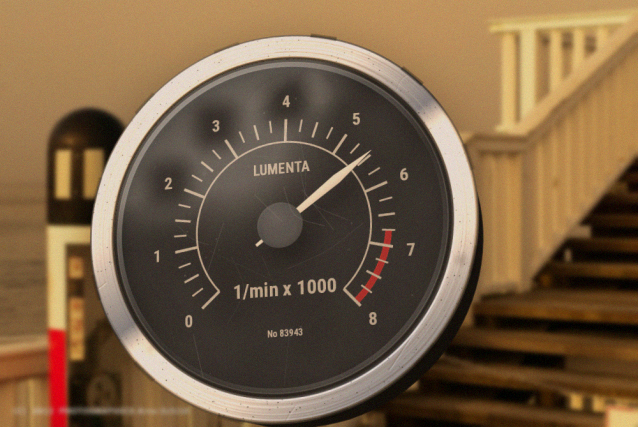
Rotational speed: 5500 rpm
